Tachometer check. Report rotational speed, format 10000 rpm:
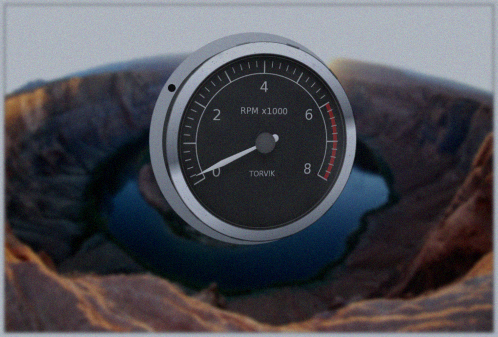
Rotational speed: 200 rpm
